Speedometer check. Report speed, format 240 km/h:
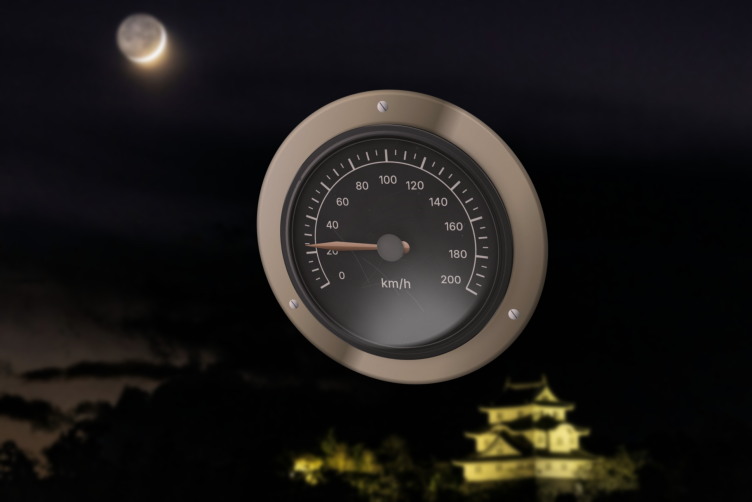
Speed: 25 km/h
